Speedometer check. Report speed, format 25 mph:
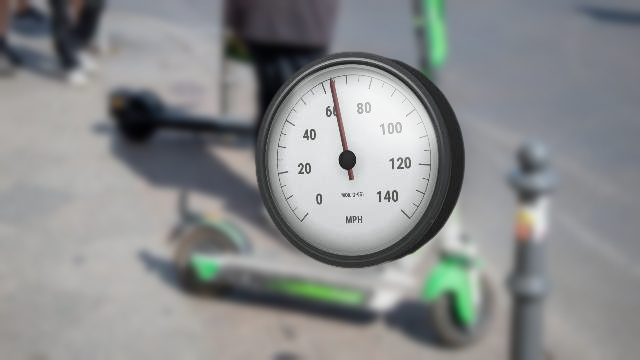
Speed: 65 mph
